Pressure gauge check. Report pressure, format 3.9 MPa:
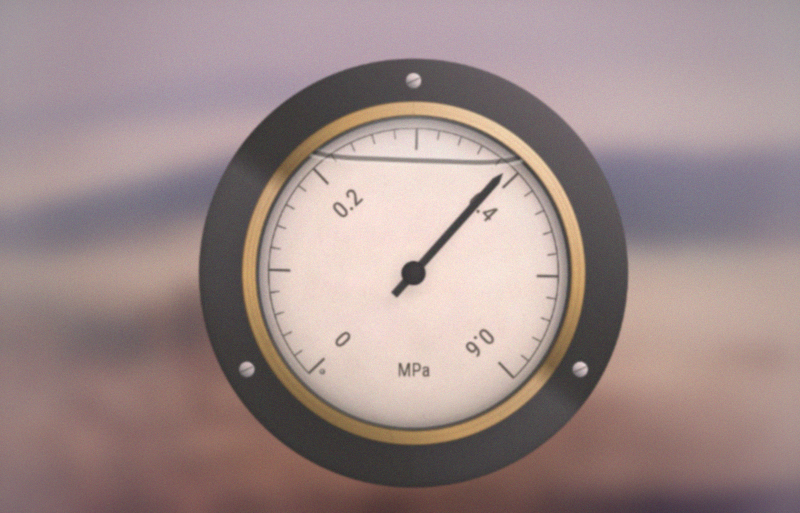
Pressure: 0.39 MPa
